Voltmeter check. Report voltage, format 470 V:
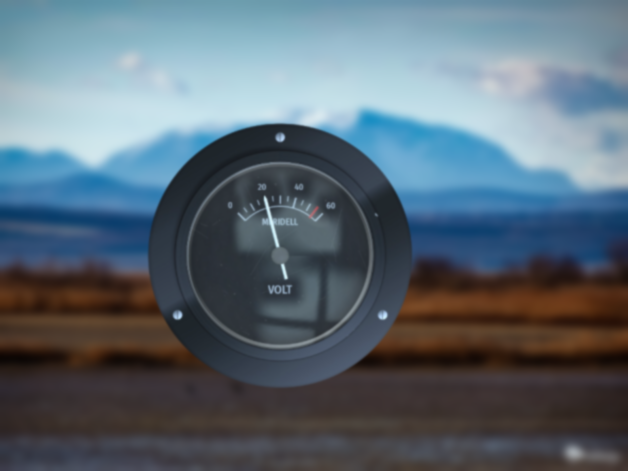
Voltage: 20 V
